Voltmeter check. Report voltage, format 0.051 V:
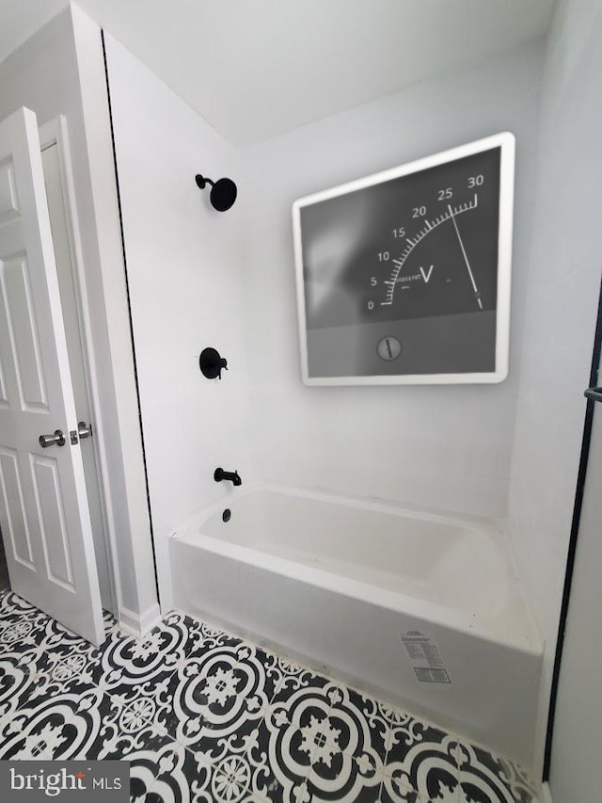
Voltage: 25 V
